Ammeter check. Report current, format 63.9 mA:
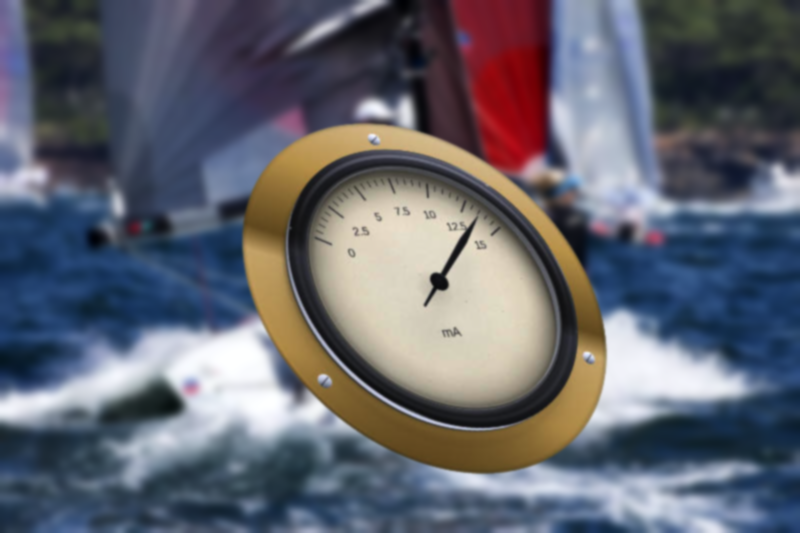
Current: 13.5 mA
